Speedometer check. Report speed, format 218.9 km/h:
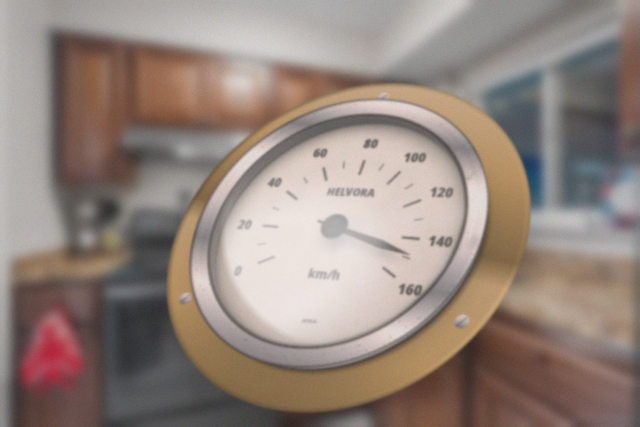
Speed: 150 km/h
